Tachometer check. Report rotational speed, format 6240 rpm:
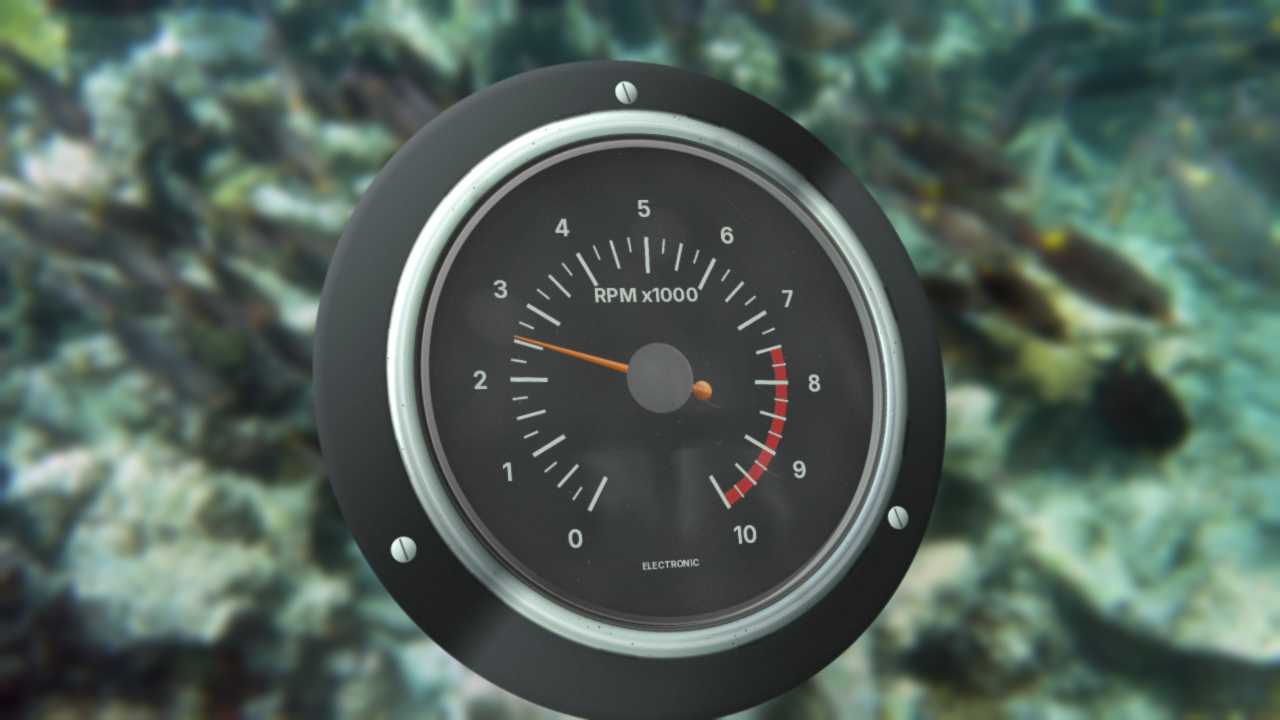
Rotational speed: 2500 rpm
